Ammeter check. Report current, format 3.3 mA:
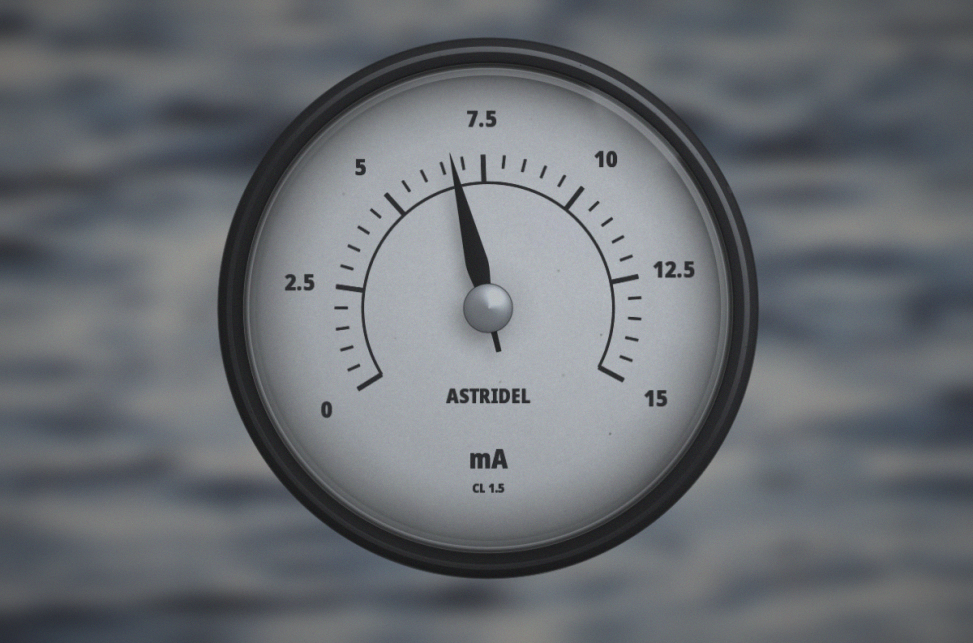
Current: 6.75 mA
